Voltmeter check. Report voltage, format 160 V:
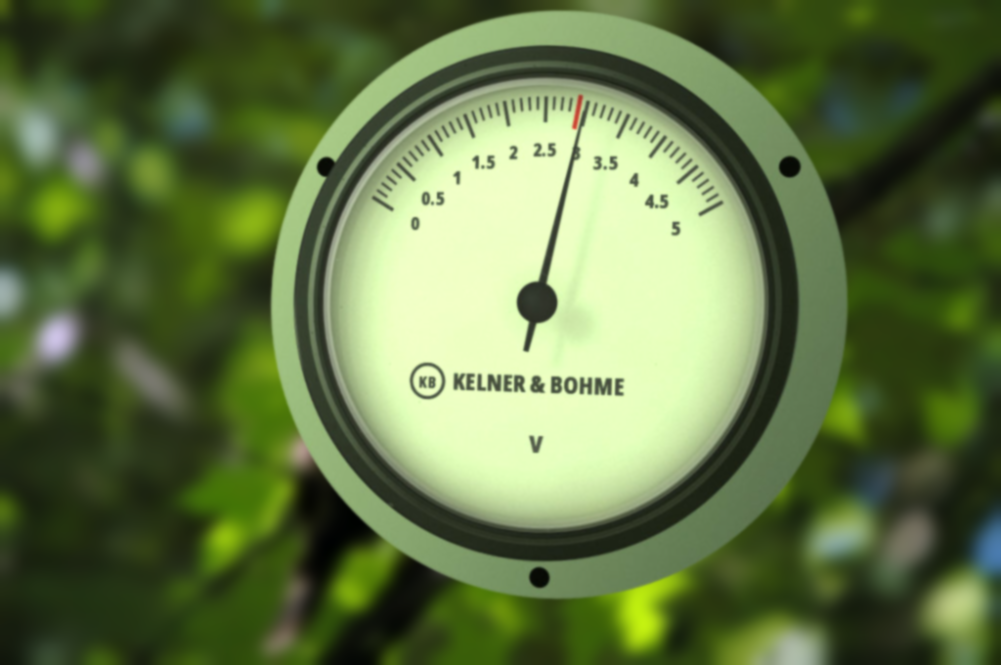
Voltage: 3 V
